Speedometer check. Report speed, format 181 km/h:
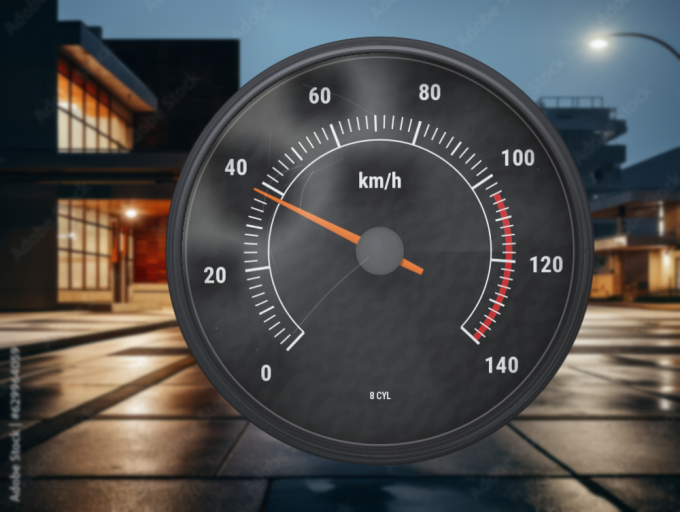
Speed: 38 km/h
